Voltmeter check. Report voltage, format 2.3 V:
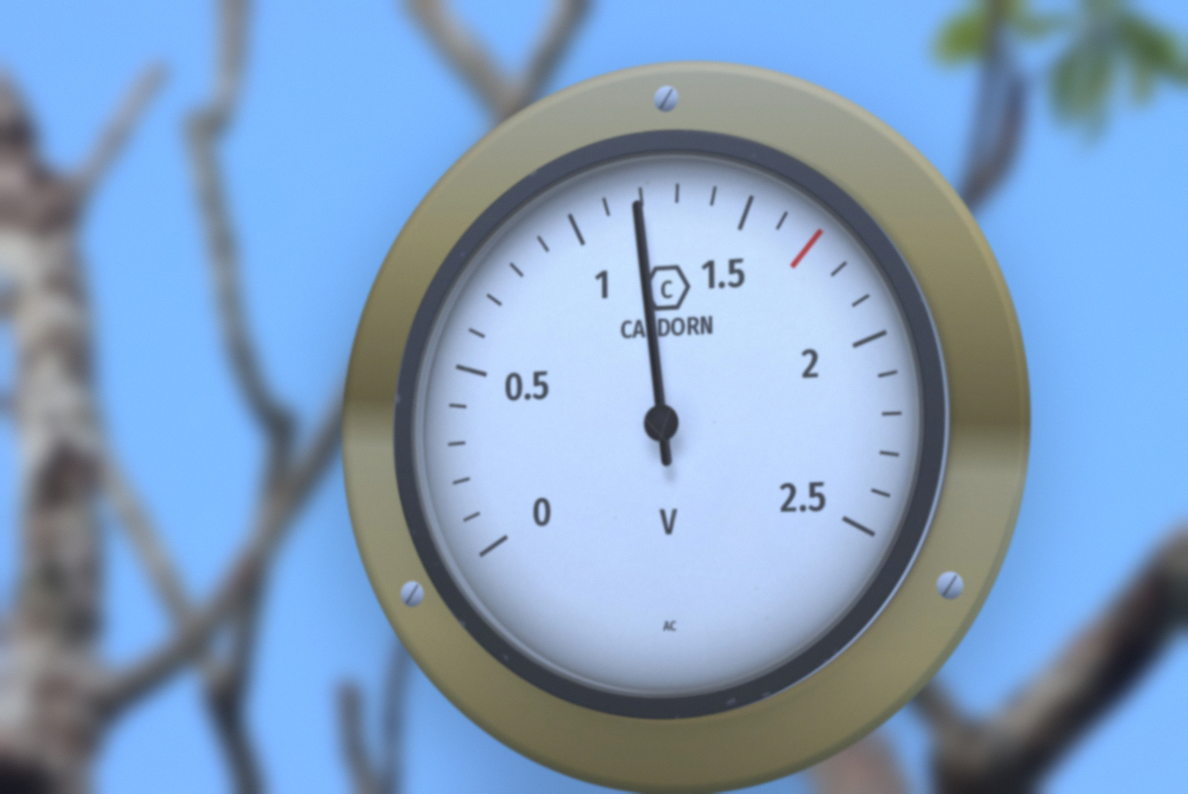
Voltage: 1.2 V
